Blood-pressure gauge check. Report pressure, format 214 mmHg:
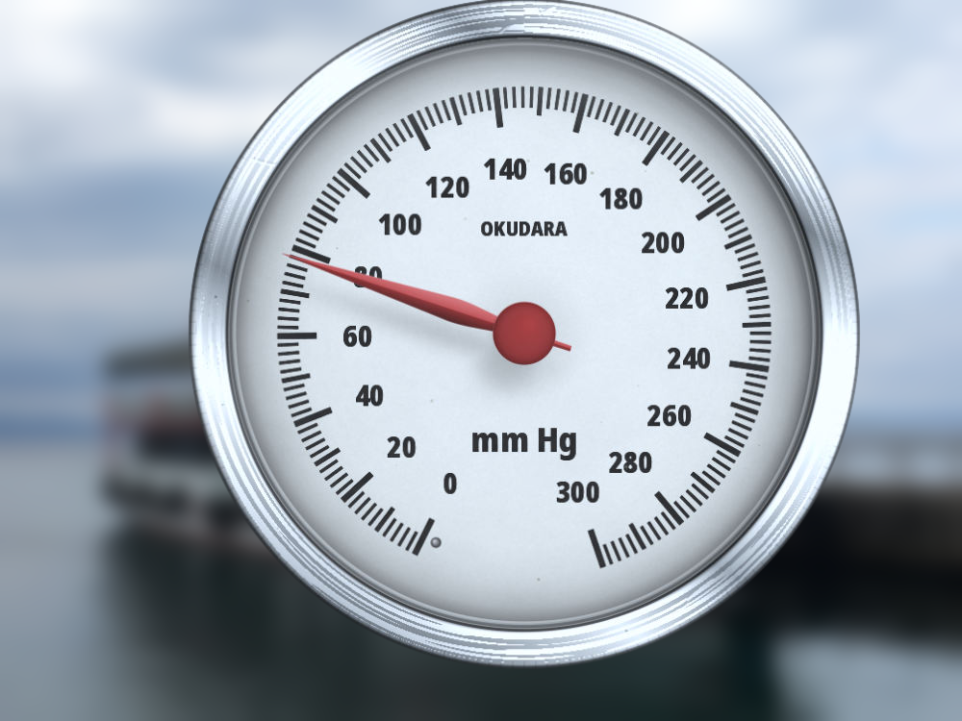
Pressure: 78 mmHg
